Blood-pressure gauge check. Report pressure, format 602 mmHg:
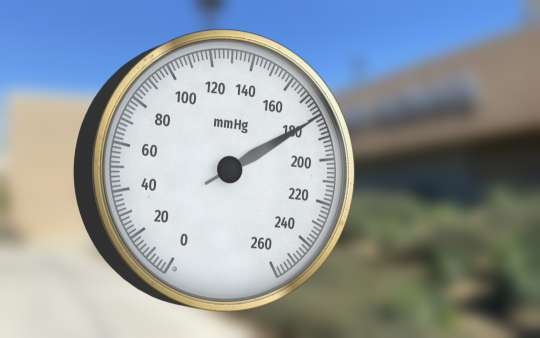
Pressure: 180 mmHg
